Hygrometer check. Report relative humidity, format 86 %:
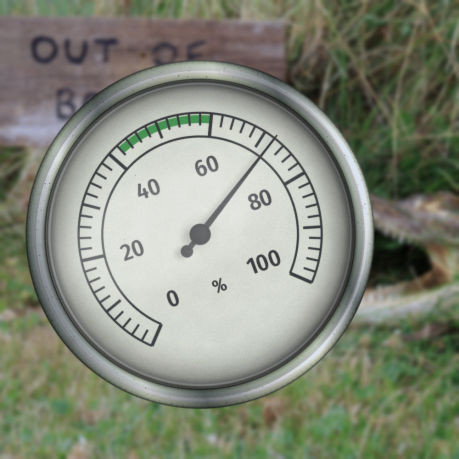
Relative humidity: 72 %
